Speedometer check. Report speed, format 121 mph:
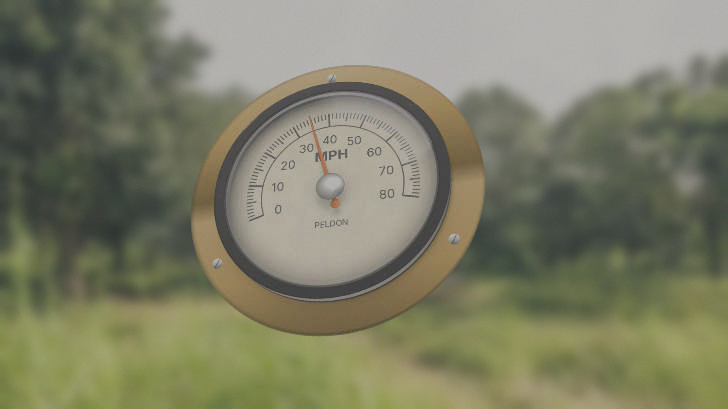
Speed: 35 mph
